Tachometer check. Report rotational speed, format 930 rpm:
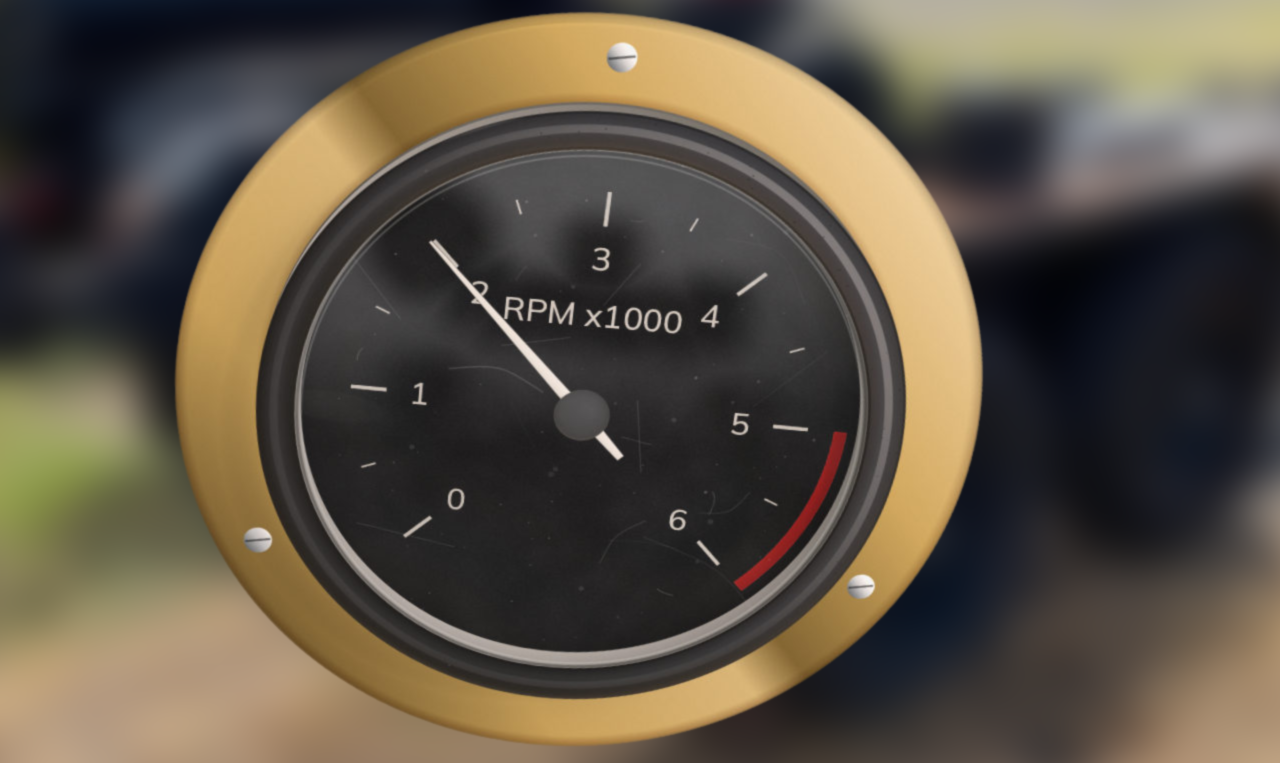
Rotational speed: 2000 rpm
